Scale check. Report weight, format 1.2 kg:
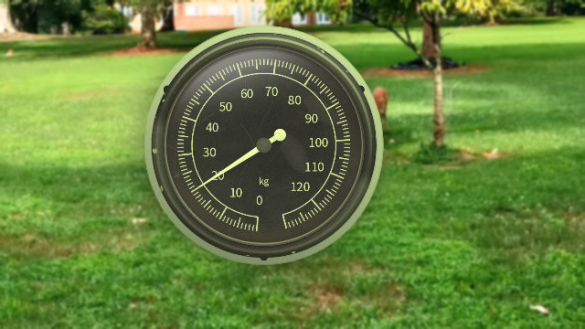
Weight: 20 kg
